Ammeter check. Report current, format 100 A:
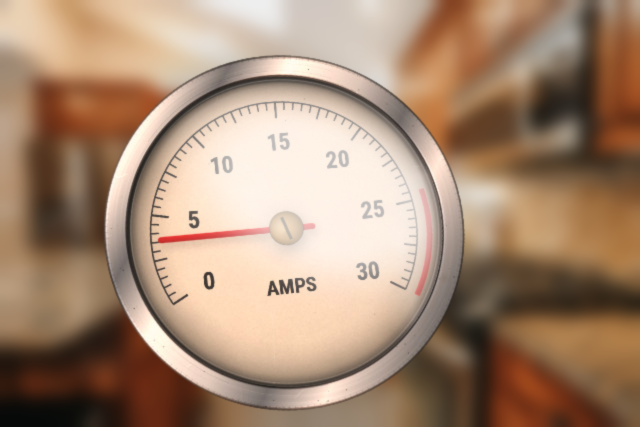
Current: 3.5 A
